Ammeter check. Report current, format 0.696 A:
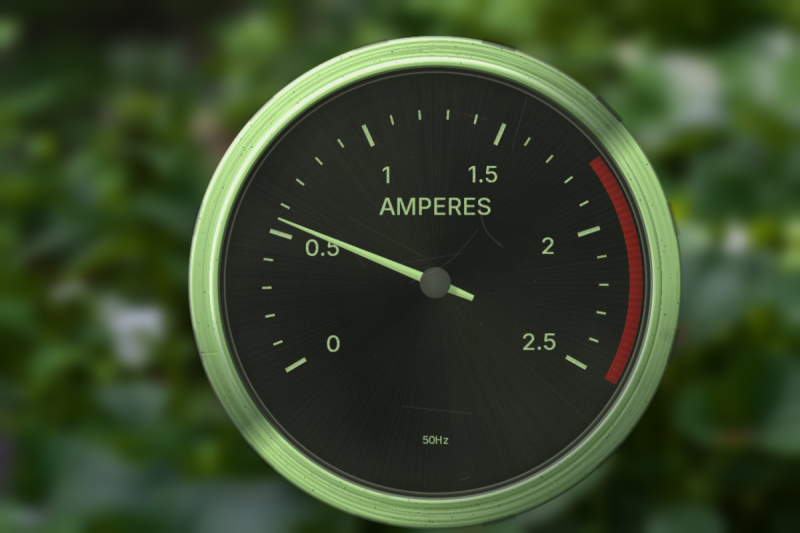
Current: 0.55 A
